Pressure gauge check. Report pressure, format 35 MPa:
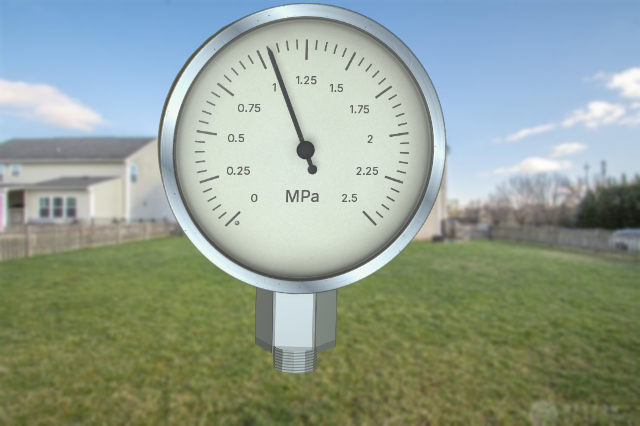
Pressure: 1.05 MPa
